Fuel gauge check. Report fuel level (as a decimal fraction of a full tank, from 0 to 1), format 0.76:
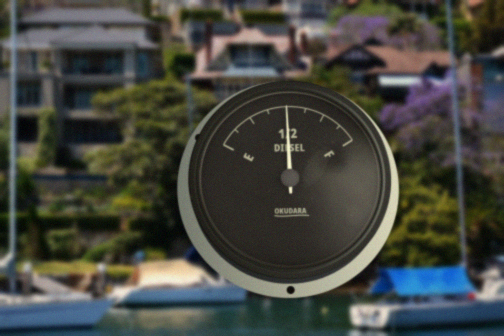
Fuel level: 0.5
